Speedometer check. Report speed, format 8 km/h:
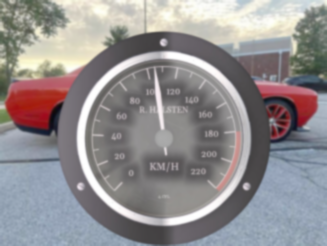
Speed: 105 km/h
